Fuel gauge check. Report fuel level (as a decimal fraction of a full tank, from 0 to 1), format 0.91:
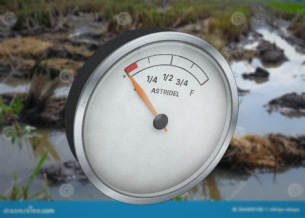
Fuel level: 0
